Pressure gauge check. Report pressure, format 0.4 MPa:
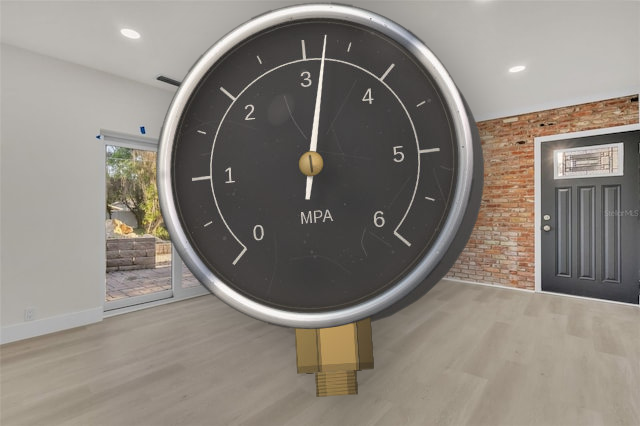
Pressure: 3.25 MPa
